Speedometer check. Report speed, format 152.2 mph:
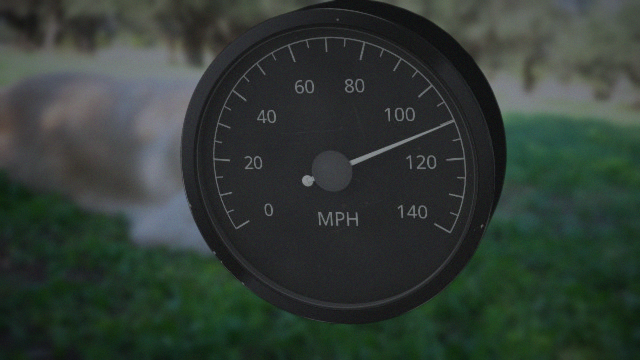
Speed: 110 mph
